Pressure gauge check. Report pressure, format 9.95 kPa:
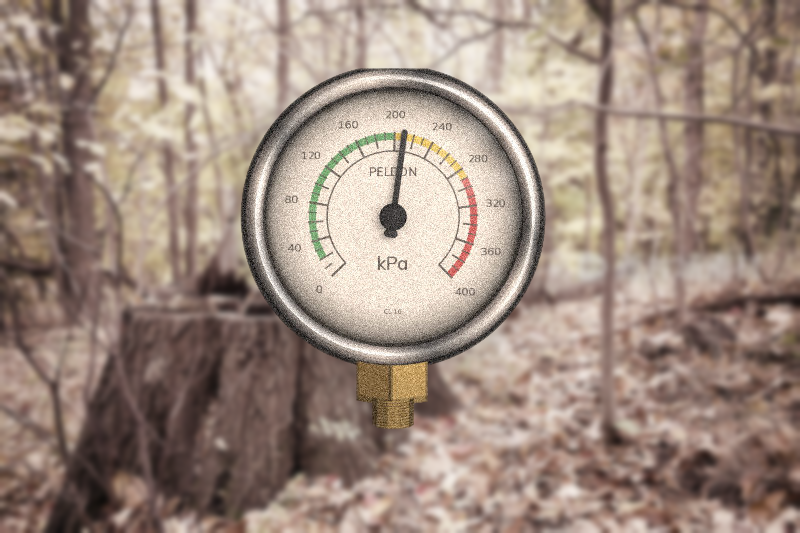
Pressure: 210 kPa
